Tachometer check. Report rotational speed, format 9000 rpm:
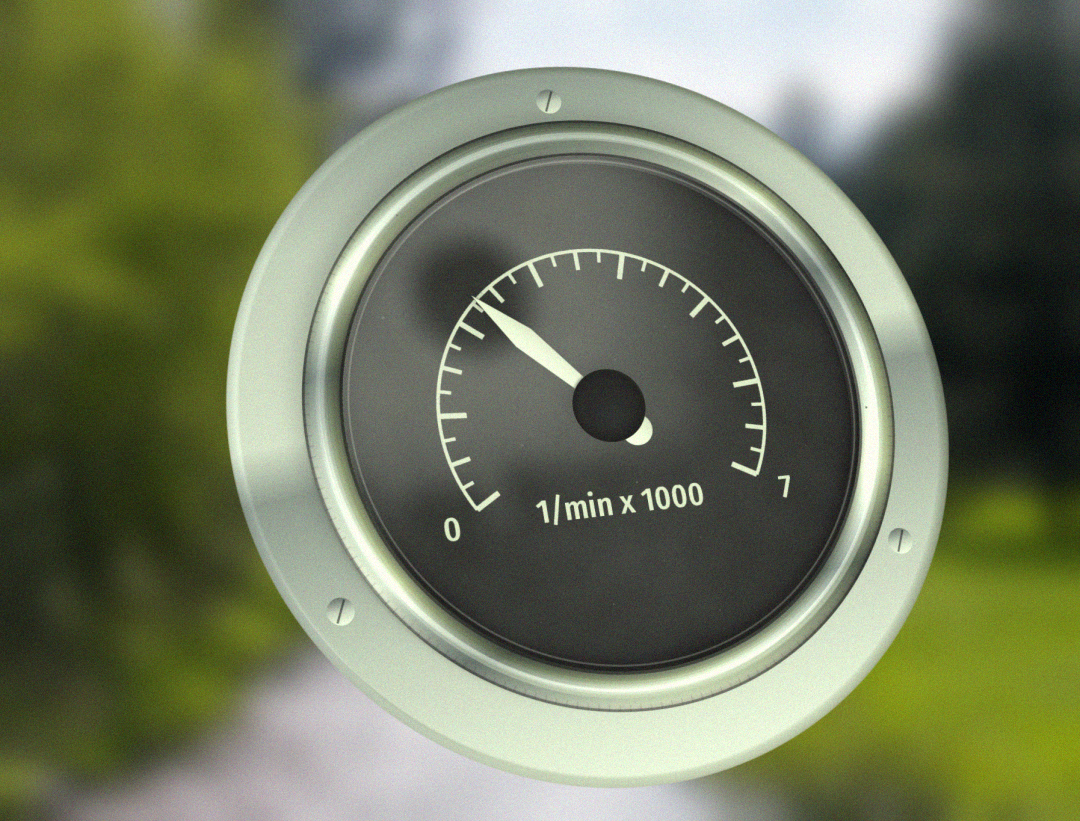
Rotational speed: 2250 rpm
